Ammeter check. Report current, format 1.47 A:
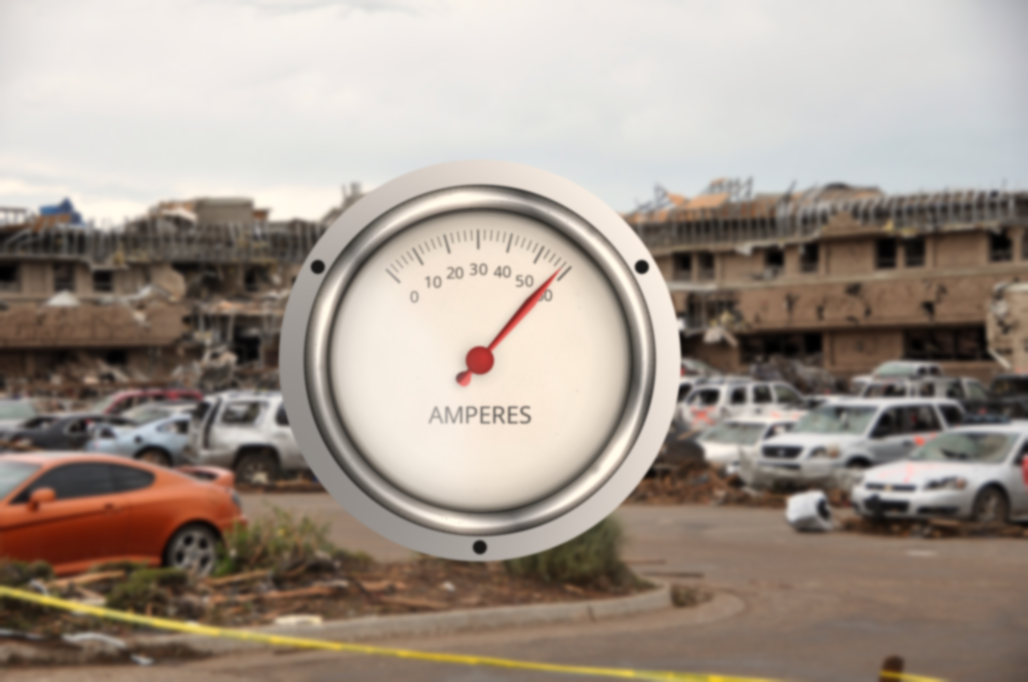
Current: 58 A
